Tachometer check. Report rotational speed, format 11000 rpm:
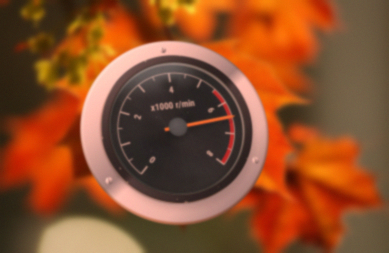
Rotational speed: 6500 rpm
